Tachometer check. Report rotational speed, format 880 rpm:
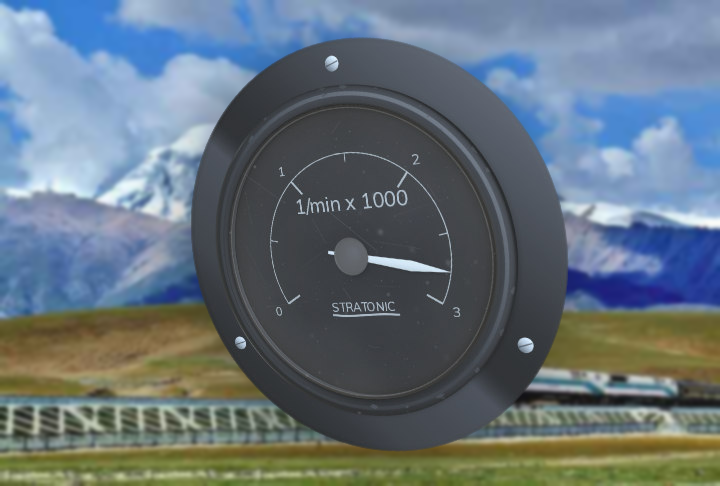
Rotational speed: 2750 rpm
